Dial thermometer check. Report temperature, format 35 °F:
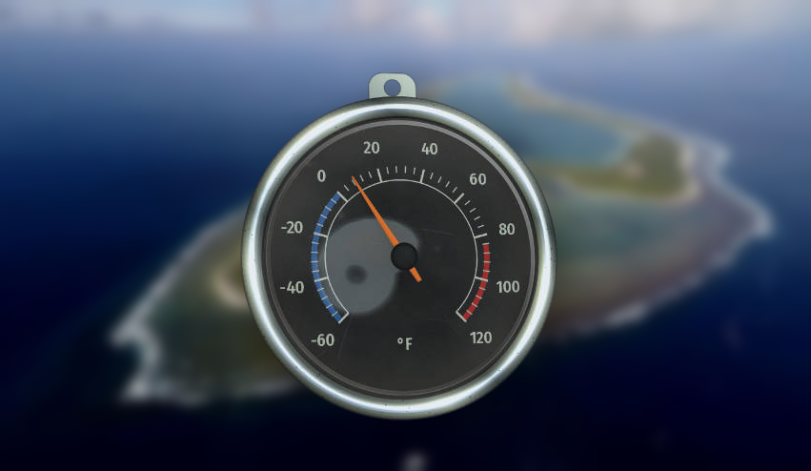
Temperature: 8 °F
